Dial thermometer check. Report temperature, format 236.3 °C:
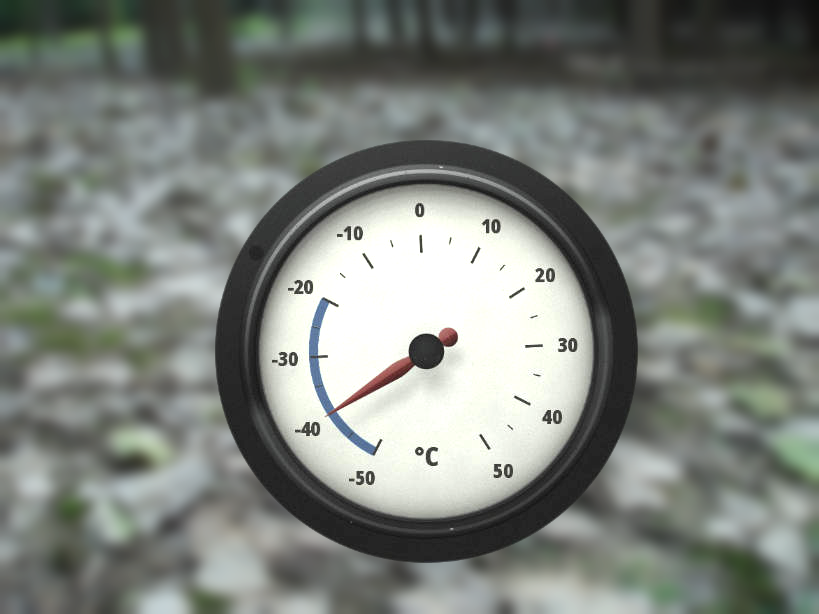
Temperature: -40 °C
